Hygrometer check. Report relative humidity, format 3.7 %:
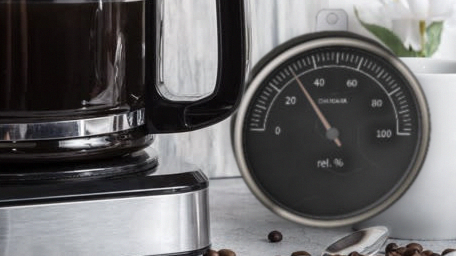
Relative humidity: 30 %
